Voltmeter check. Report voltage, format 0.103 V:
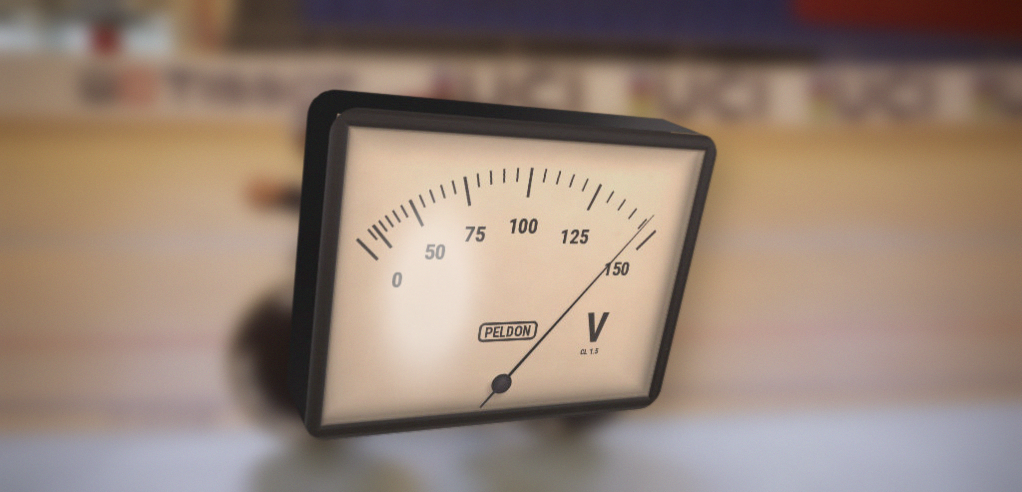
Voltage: 145 V
